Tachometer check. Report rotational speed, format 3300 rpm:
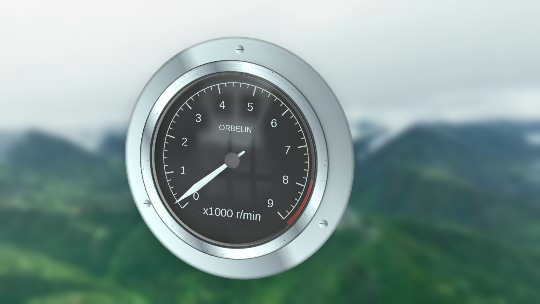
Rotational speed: 200 rpm
